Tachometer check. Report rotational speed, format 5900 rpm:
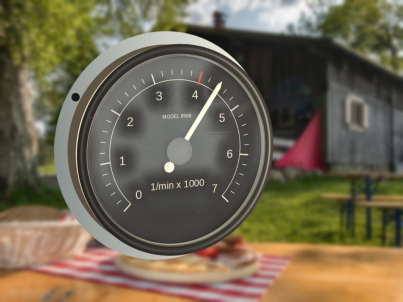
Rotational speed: 4400 rpm
